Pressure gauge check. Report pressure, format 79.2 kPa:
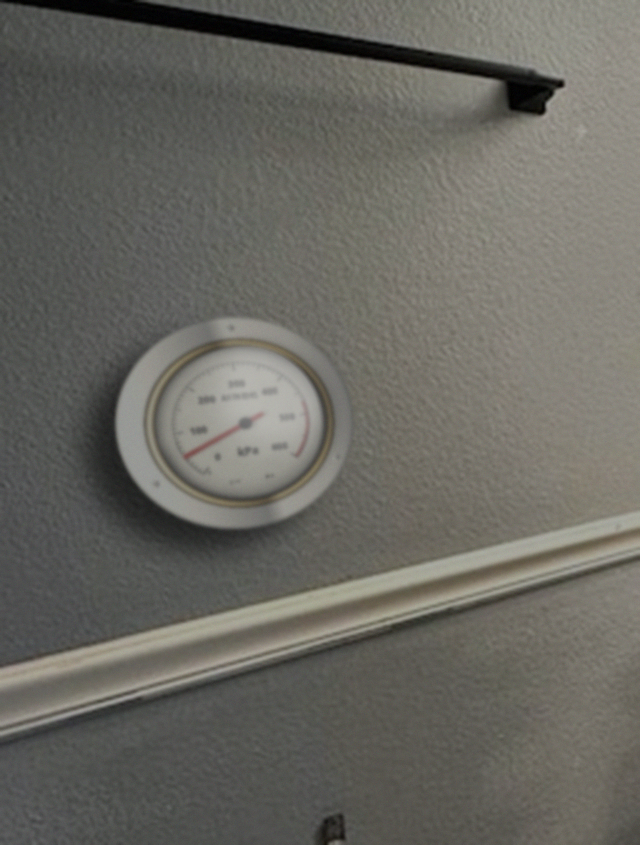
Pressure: 50 kPa
